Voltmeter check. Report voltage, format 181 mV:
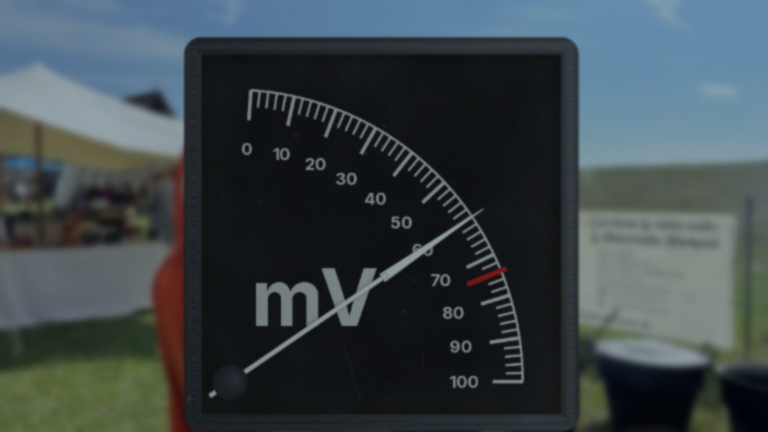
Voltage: 60 mV
